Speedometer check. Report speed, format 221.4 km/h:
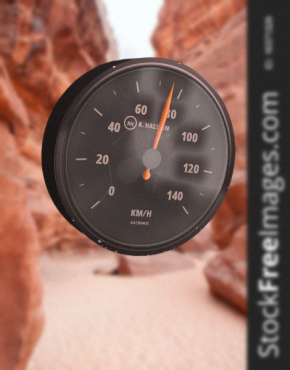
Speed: 75 km/h
